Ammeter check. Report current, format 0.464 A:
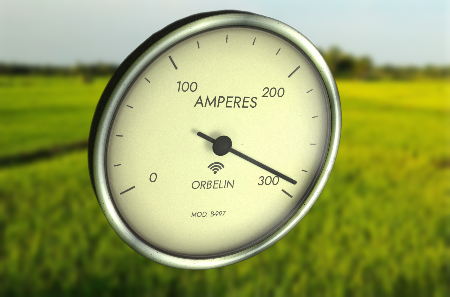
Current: 290 A
